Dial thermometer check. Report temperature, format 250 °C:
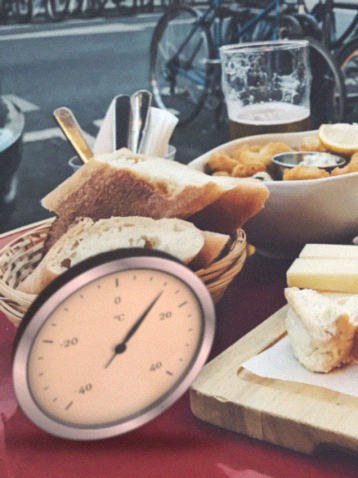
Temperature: 12 °C
